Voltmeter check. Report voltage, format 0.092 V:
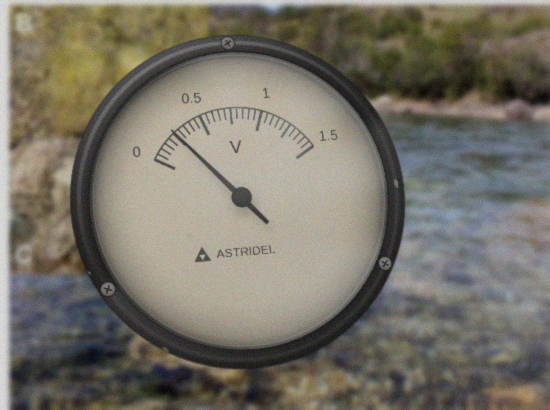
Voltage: 0.25 V
